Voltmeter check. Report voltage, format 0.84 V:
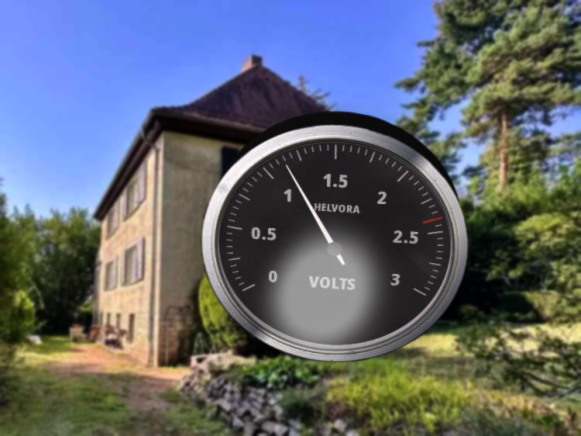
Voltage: 1.15 V
